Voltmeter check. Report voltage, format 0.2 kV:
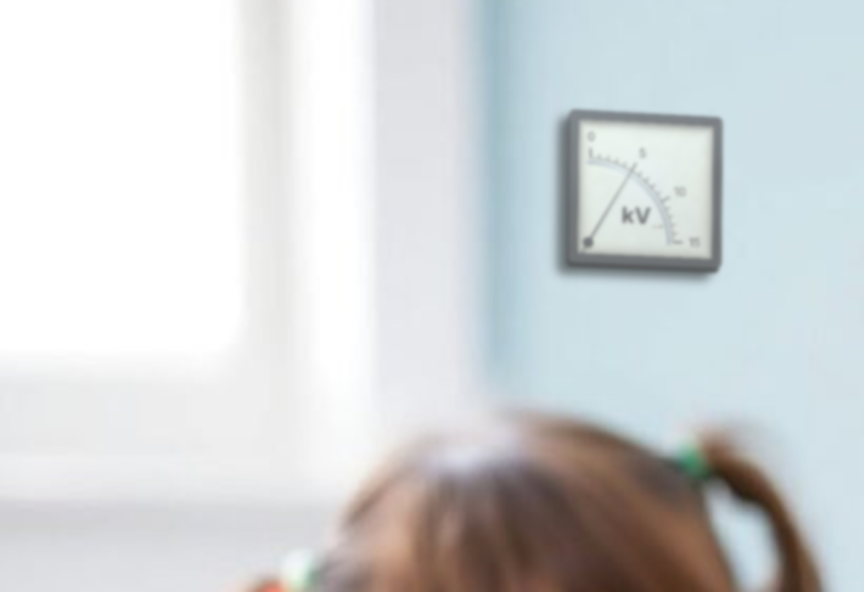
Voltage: 5 kV
